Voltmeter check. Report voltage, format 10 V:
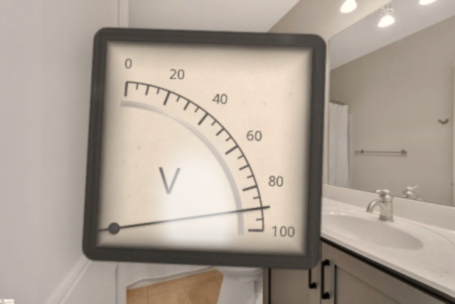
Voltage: 90 V
